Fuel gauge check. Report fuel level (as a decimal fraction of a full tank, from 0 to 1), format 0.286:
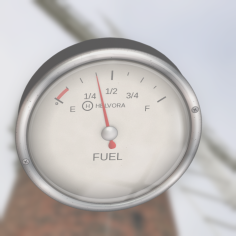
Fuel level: 0.375
